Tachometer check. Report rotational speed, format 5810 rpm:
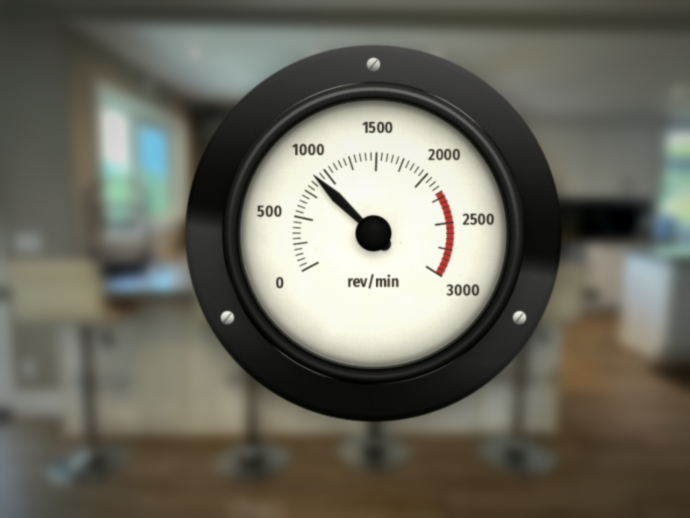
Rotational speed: 900 rpm
